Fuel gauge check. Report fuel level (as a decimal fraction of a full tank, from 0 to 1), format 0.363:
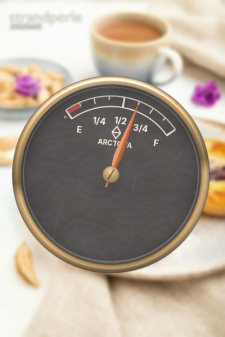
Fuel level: 0.625
